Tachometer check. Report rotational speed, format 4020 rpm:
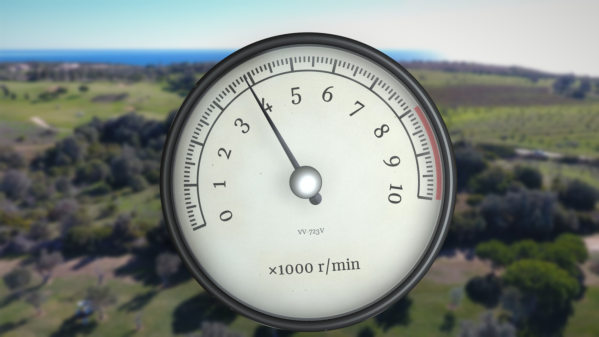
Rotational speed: 3900 rpm
